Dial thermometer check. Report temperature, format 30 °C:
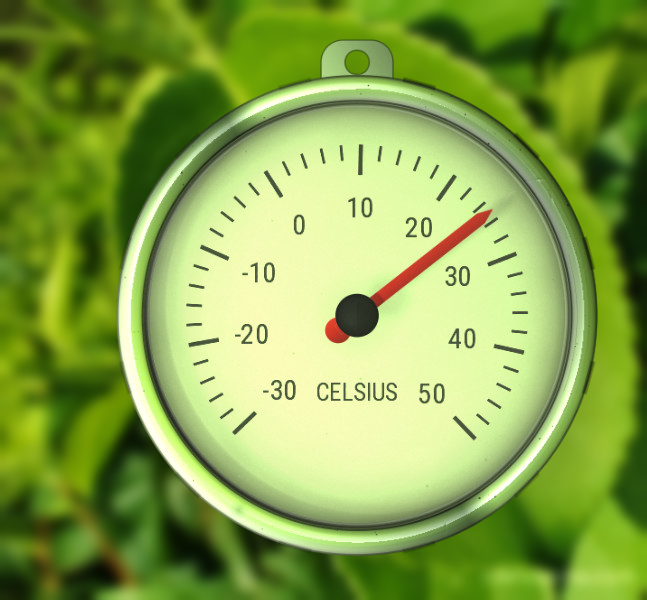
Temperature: 25 °C
